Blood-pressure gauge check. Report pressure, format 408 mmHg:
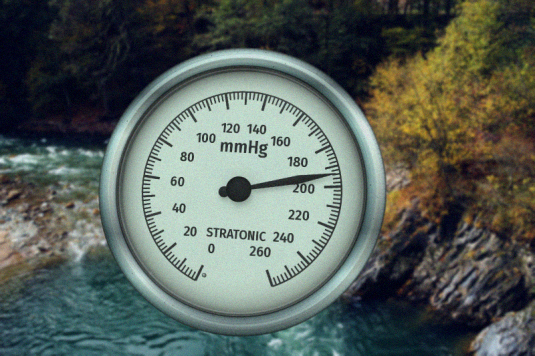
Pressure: 194 mmHg
